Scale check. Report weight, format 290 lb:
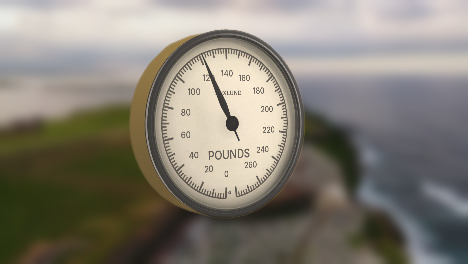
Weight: 120 lb
